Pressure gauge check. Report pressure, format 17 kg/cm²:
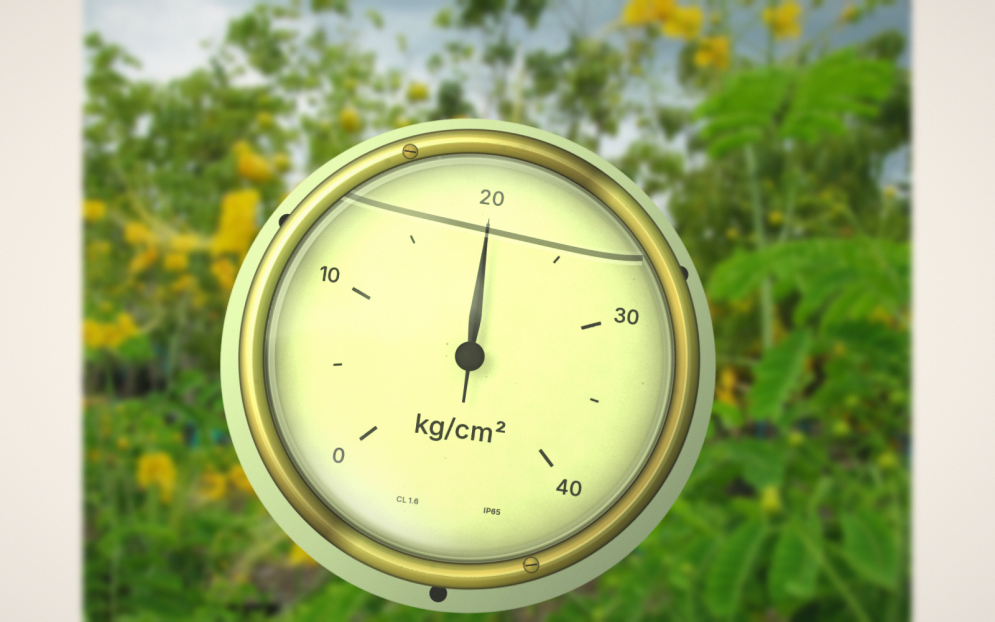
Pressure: 20 kg/cm²
